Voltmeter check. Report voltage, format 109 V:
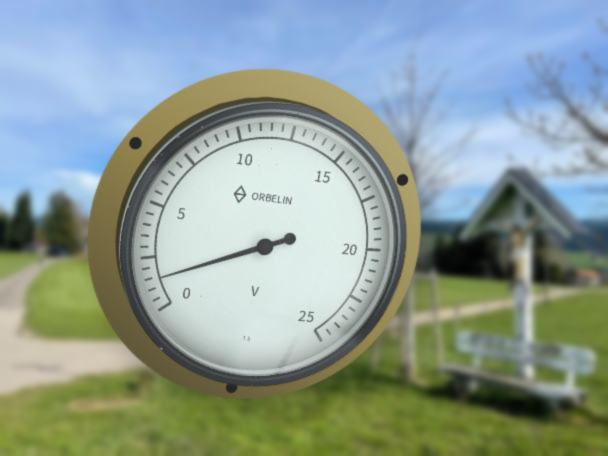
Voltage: 1.5 V
